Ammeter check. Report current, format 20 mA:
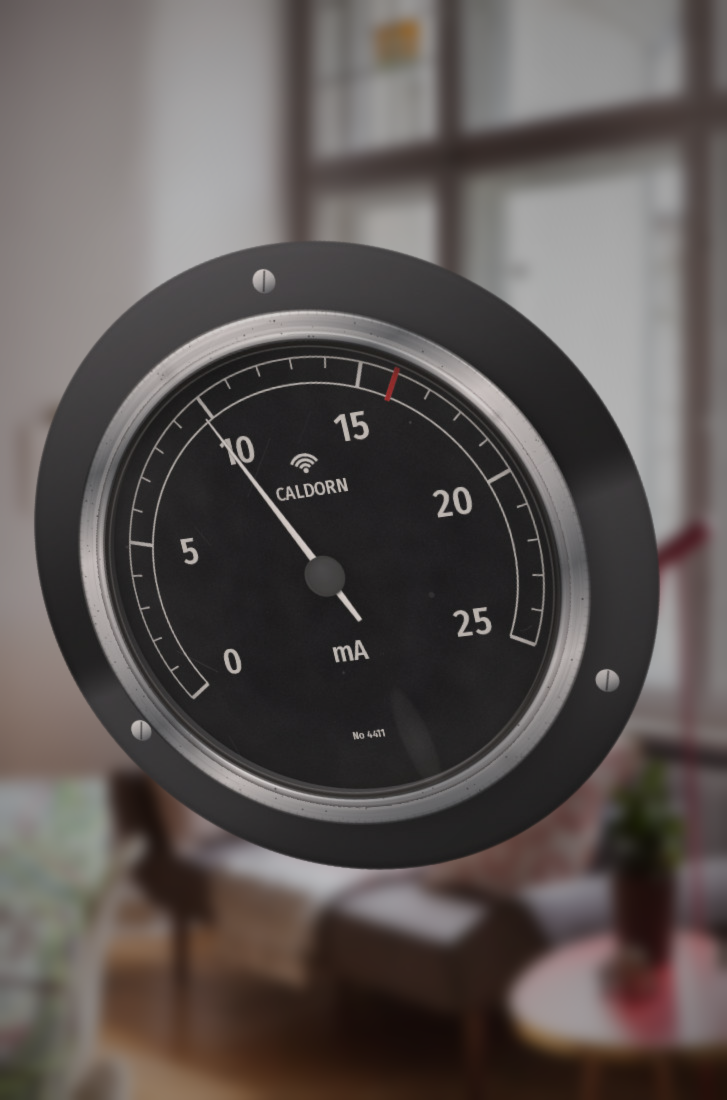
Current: 10 mA
